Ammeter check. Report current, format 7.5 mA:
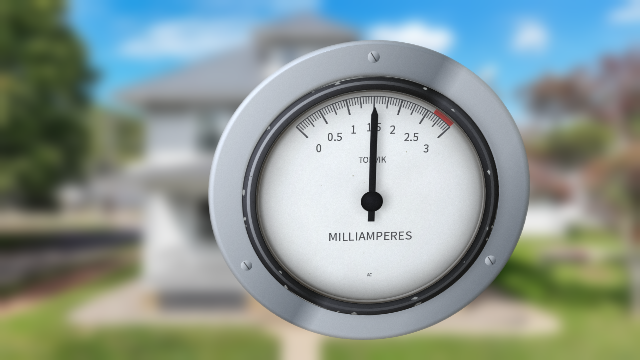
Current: 1.5 mA
